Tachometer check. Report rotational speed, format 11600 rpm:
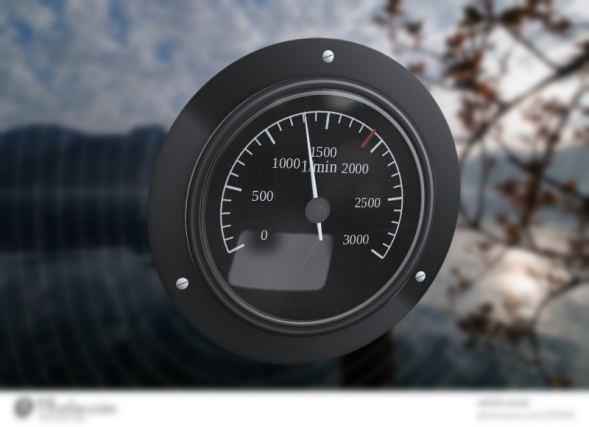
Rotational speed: 1300 rpm
